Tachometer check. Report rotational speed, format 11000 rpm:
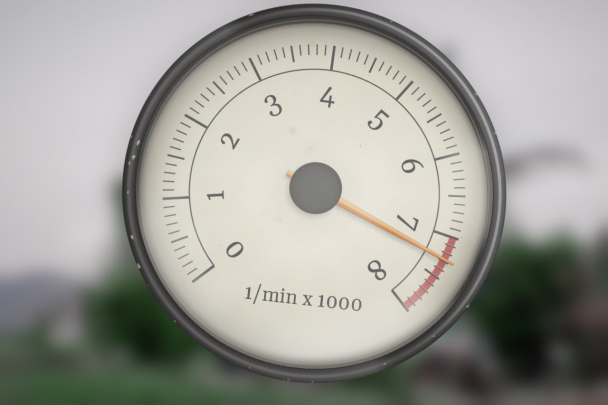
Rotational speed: 7300 rpm
